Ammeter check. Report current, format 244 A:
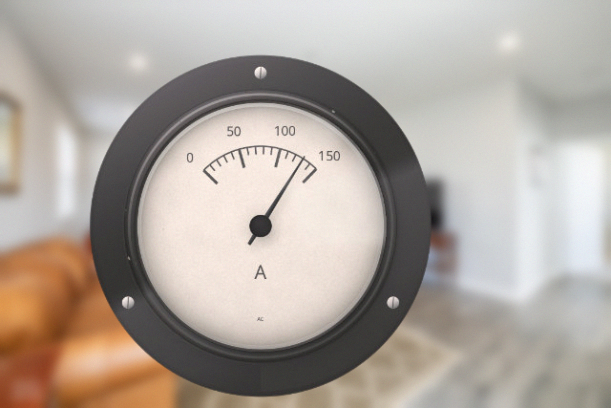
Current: 130 A
